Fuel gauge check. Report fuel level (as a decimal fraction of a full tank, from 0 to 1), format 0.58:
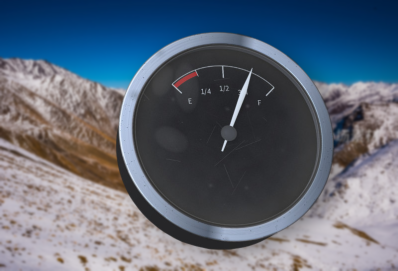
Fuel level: 0.75
